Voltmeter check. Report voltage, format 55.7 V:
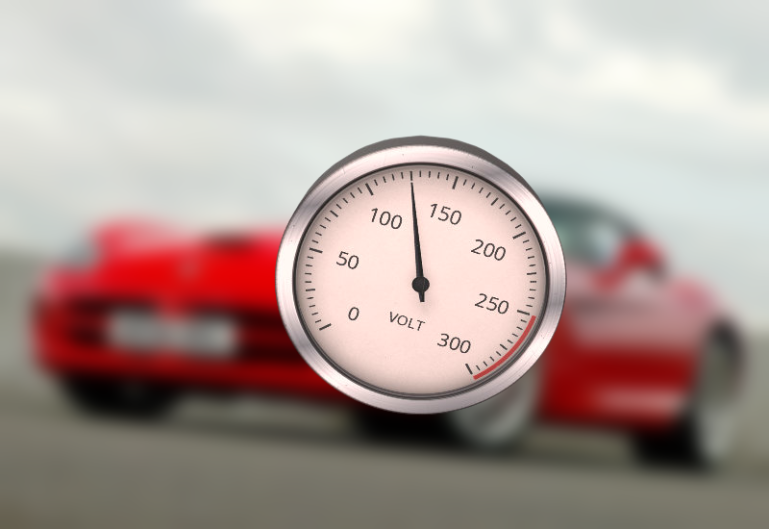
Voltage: 125 V
